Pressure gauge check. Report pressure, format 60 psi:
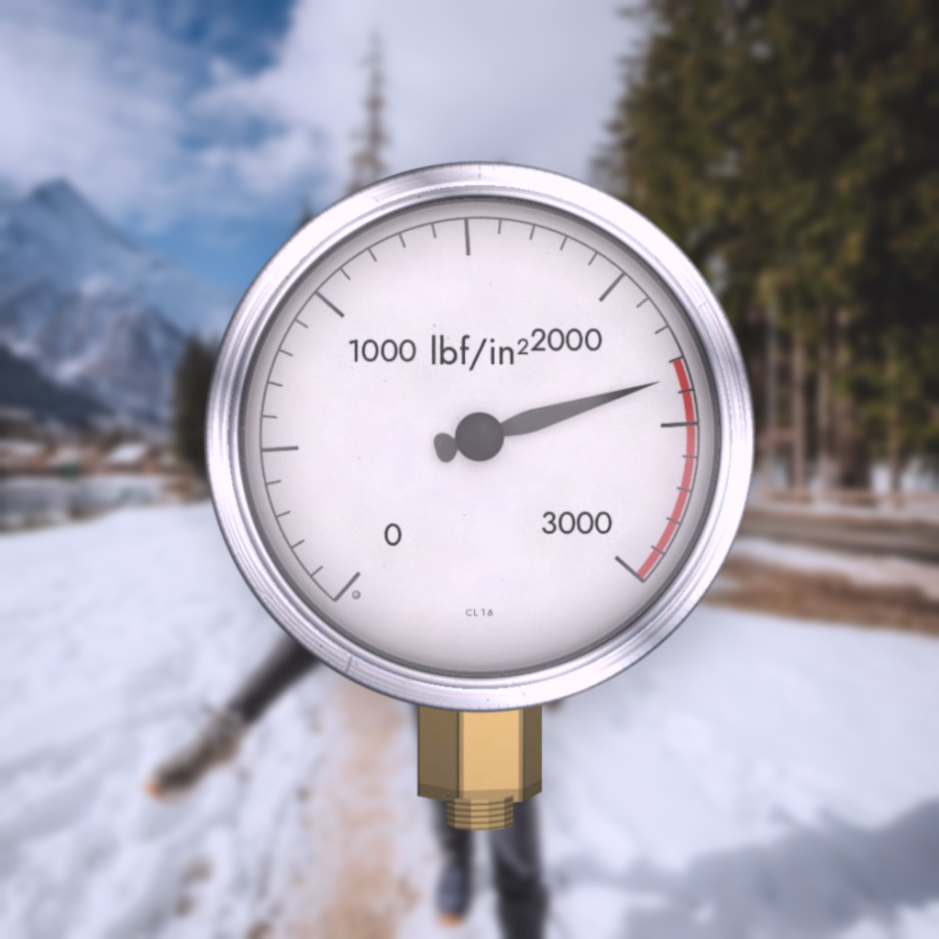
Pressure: 2350 psi
